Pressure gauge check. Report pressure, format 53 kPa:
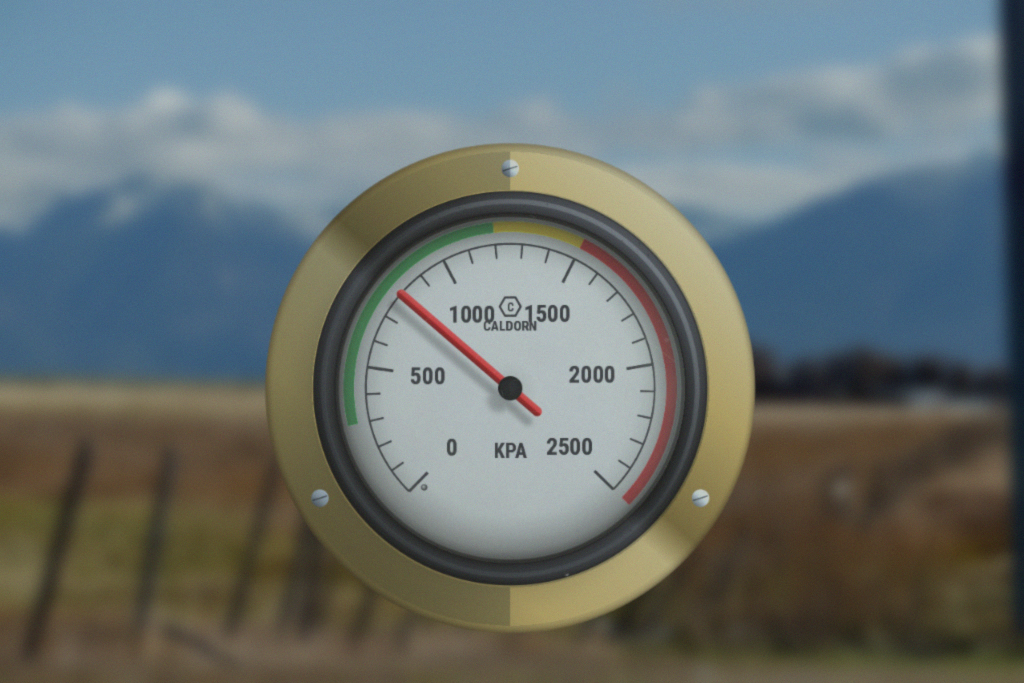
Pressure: 800 kPa
